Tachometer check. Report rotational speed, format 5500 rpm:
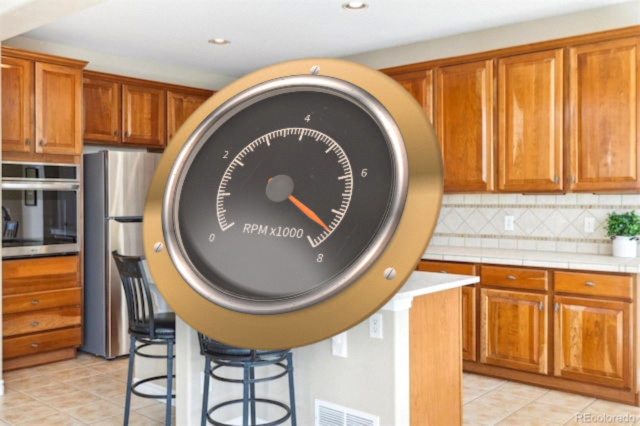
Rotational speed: 7500 rpm
